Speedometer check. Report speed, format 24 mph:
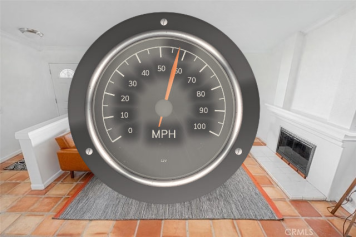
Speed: 57.5 mph
